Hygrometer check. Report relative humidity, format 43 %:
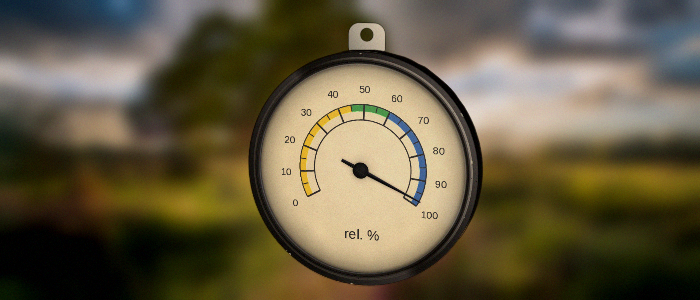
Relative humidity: 97.5 %
